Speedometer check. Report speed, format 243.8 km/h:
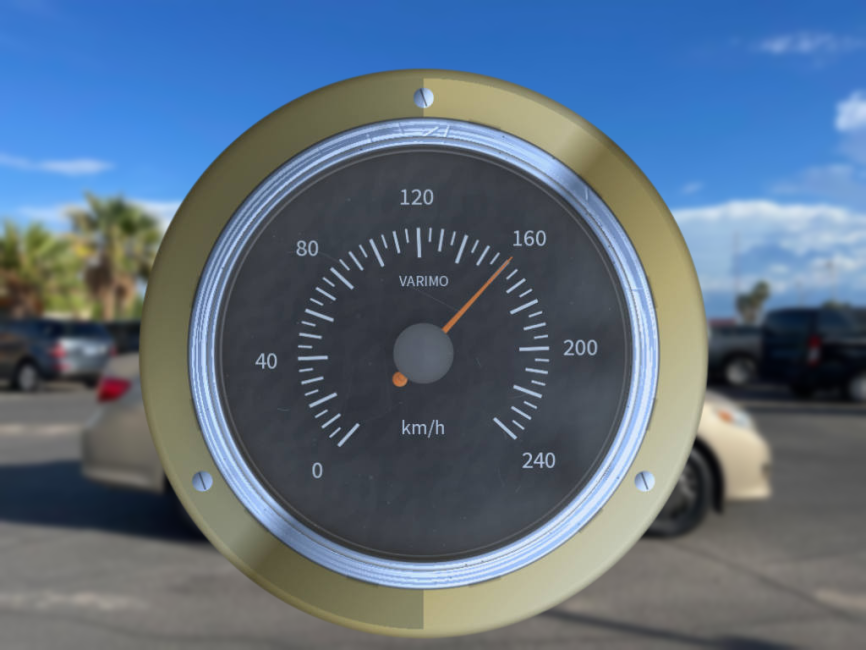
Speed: 160 km/h
